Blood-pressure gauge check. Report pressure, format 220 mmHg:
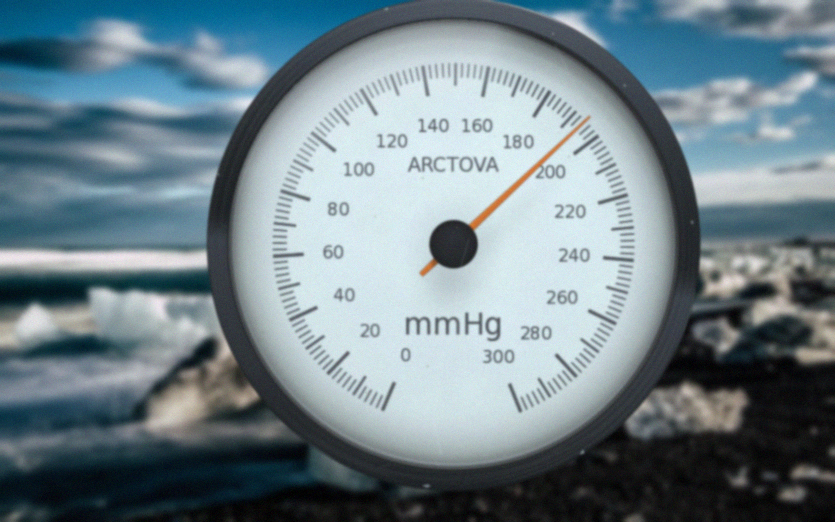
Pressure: 194 mmHg
